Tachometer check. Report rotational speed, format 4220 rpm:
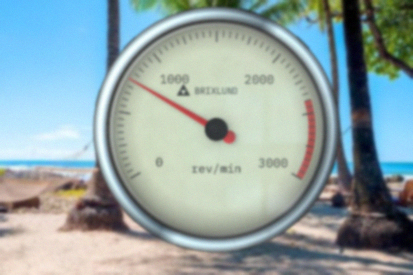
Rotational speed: 750 rpm
